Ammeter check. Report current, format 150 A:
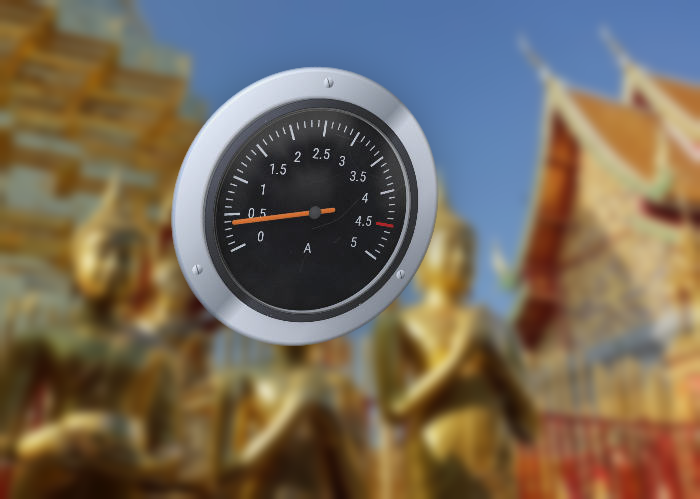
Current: 0.4 A
